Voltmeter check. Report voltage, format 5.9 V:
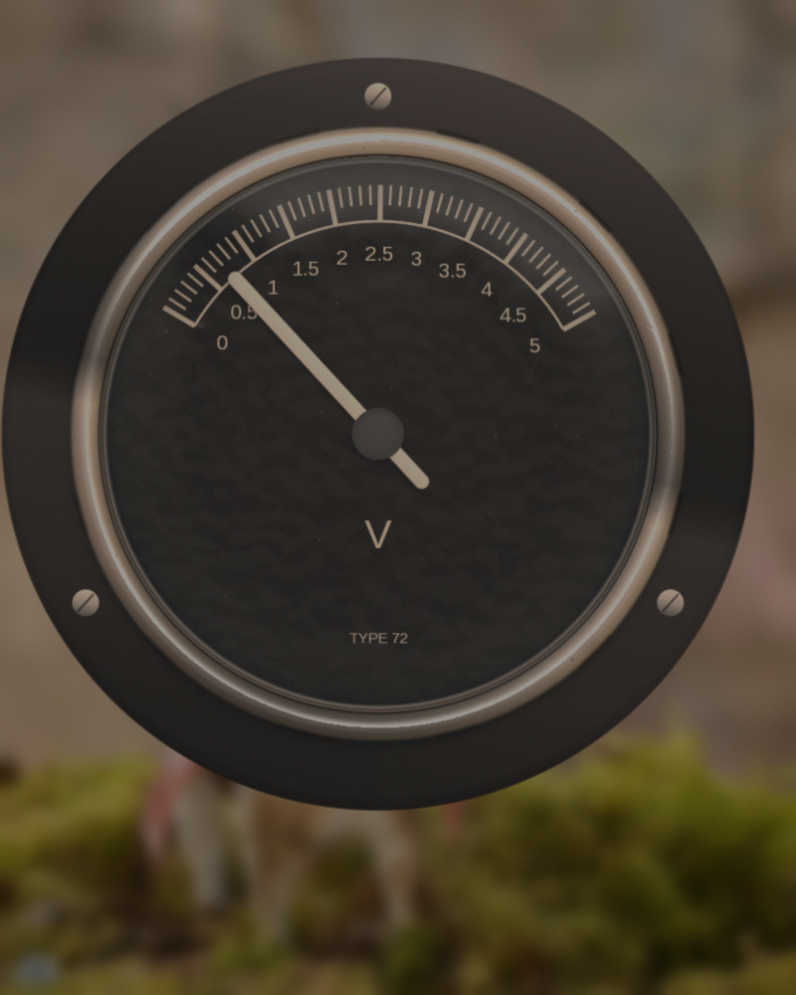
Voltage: 0.7 V
